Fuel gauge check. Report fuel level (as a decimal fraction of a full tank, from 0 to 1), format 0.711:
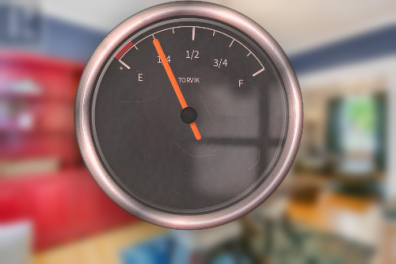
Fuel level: 0.25
